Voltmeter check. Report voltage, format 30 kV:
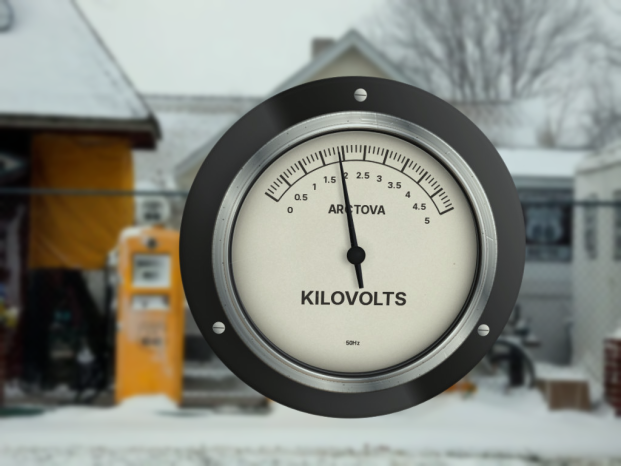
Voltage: 1.9 kV
